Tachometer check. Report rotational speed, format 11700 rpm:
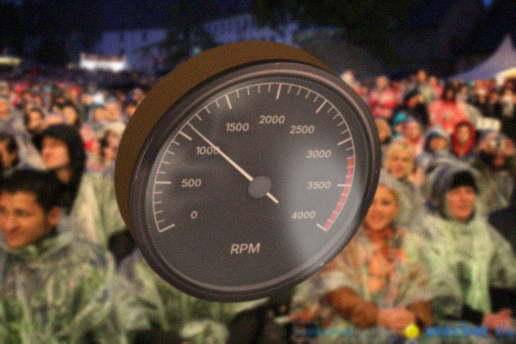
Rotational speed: 1100 rpm
